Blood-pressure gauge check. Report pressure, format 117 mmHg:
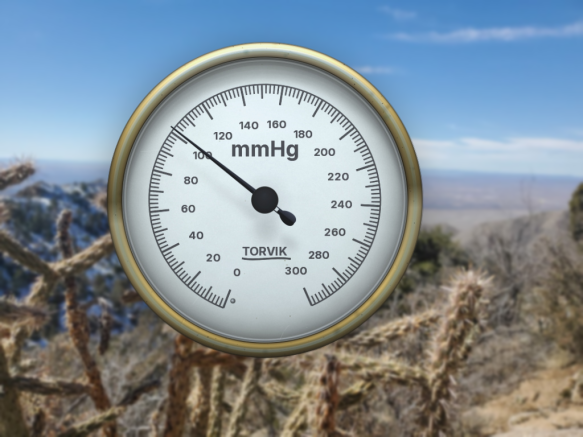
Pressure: 102 mmHg
